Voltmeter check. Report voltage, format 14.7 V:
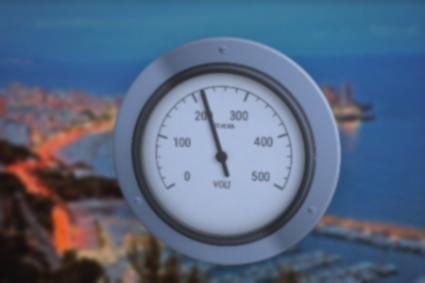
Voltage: 220 V
